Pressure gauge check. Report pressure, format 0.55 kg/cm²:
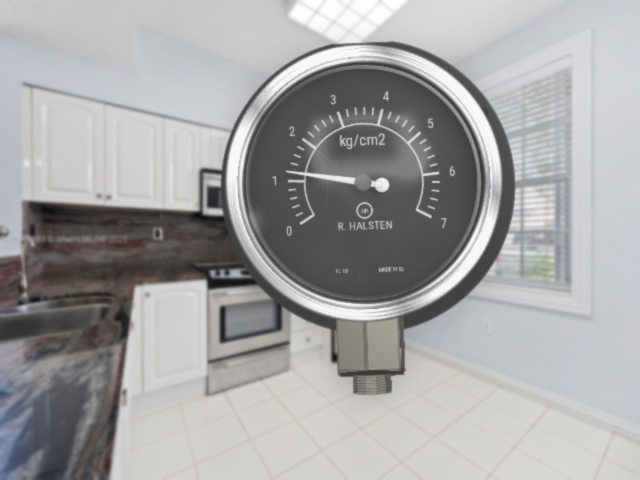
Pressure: 1.2 kg/cm²
